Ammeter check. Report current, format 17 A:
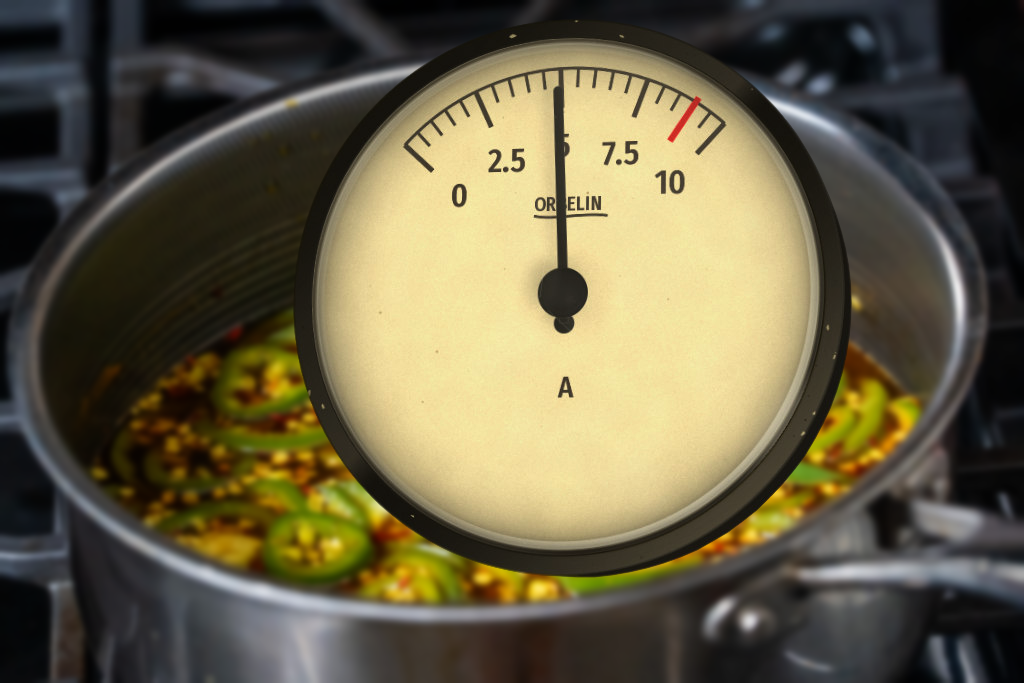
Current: 5 A
